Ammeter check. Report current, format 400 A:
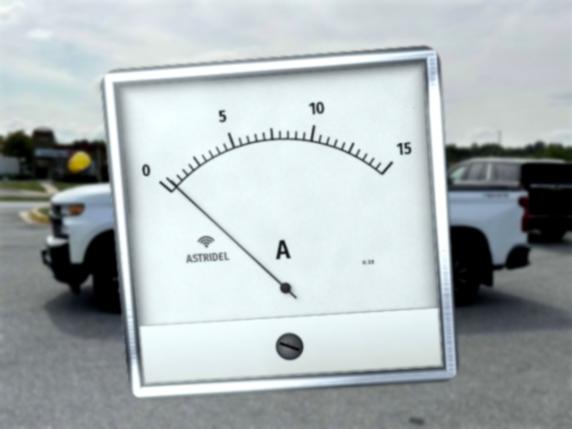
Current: 0.5 A
